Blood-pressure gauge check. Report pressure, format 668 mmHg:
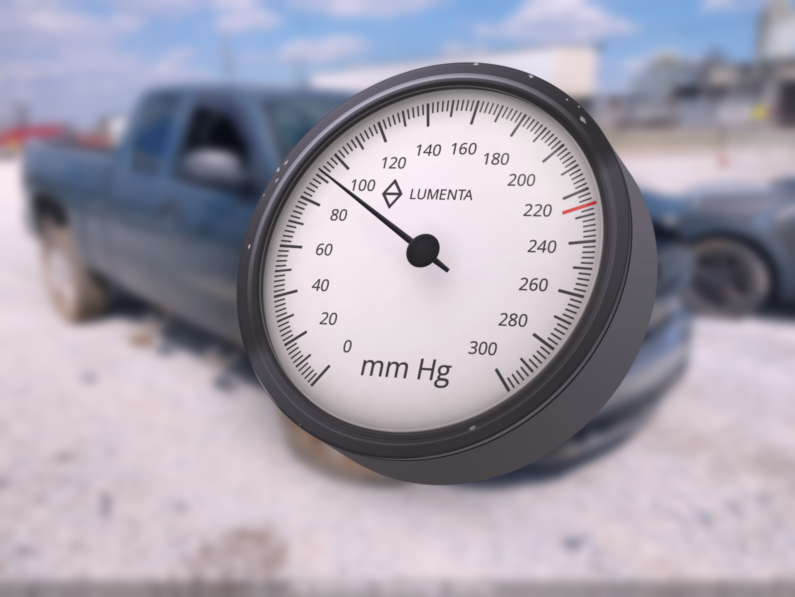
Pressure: 92 mmHg
